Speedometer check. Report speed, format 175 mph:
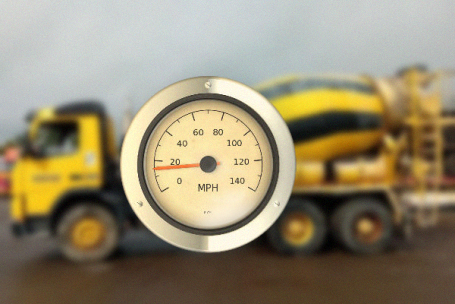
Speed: 15 mph
